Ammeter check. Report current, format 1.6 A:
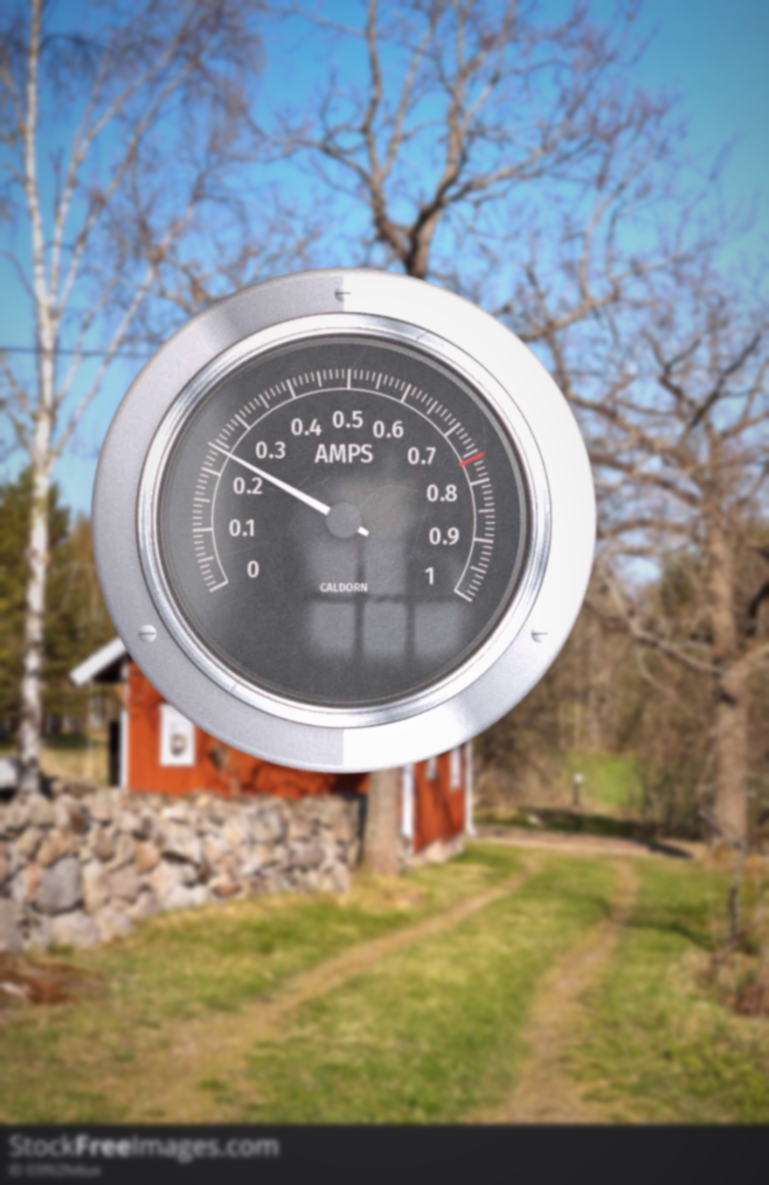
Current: 0.24 A
